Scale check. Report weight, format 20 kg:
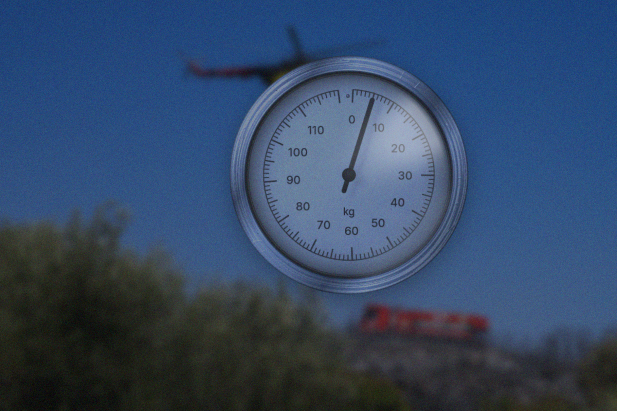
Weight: 5 kg
